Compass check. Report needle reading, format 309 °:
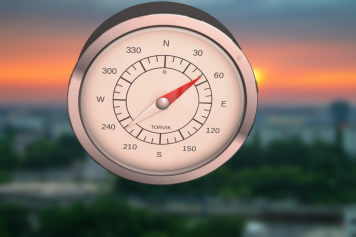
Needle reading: 50 °
